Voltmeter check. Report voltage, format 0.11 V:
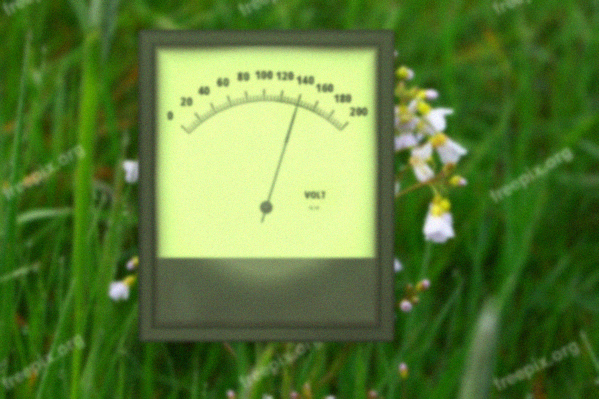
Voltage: 140 V
